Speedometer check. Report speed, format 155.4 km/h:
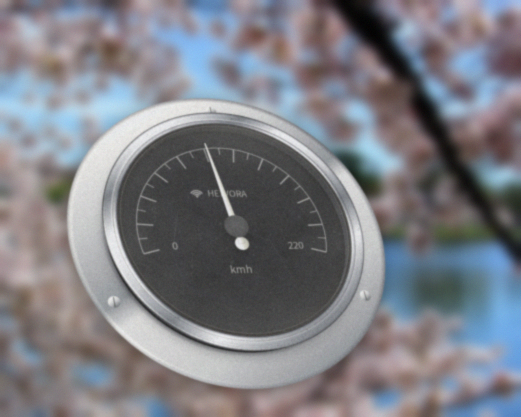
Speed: 100 km/h
